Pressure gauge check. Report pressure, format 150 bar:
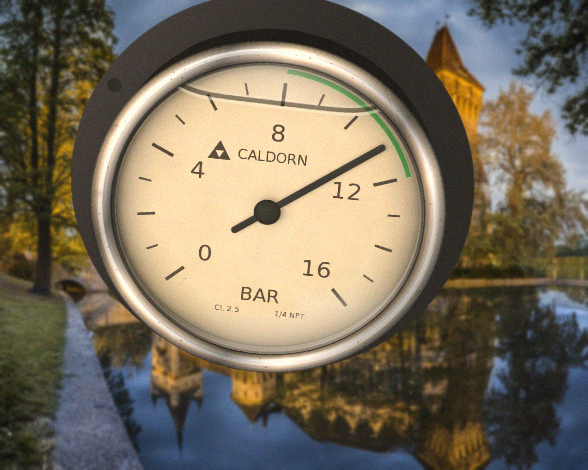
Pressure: 11 bar
